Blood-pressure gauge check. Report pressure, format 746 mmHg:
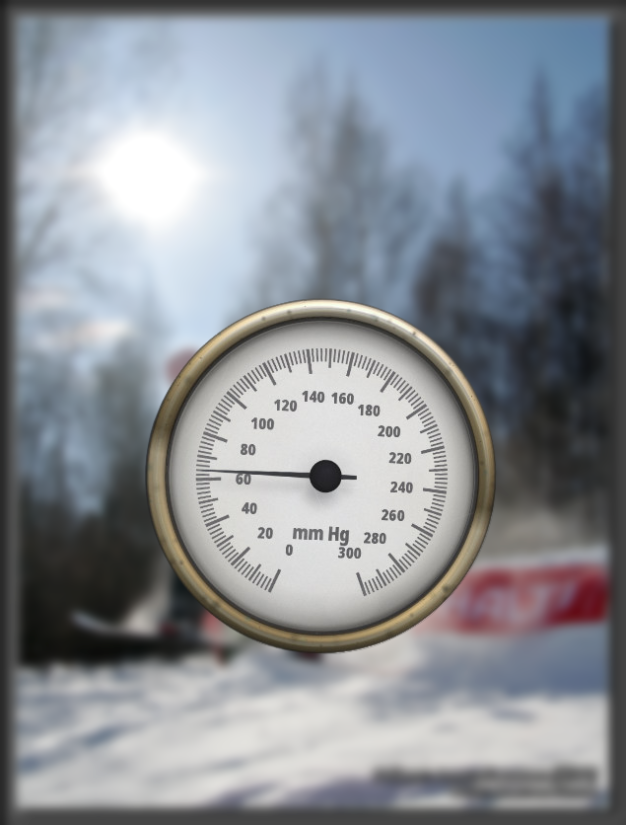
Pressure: 64 mmHg
